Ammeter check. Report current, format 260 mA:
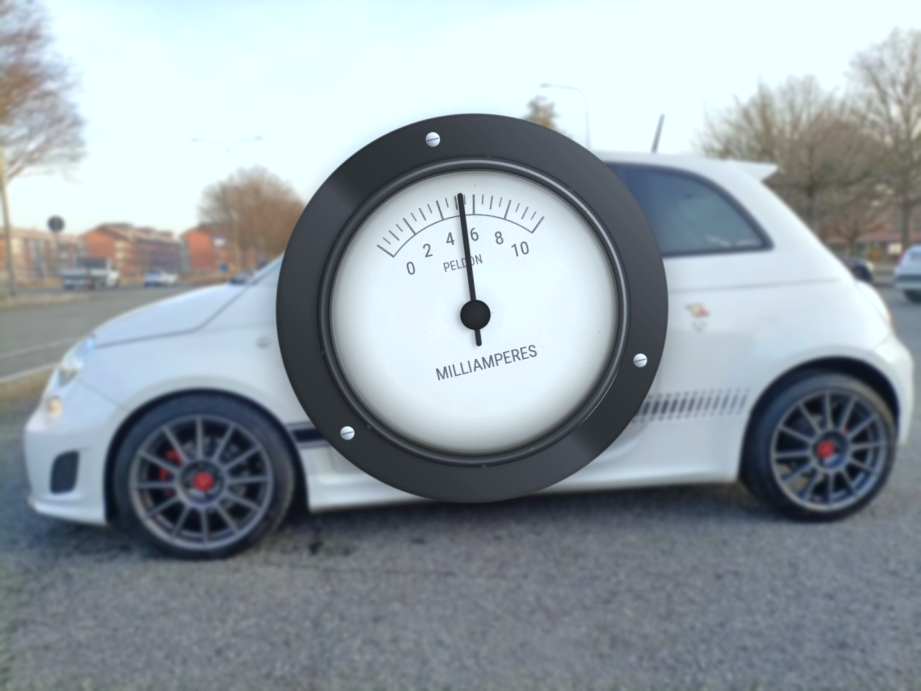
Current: 5.25 mA
